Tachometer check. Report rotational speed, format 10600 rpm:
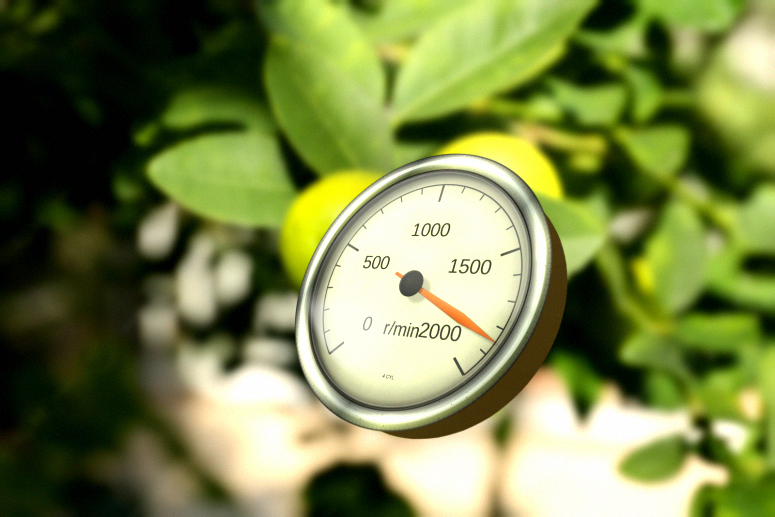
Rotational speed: 1850 rpm
